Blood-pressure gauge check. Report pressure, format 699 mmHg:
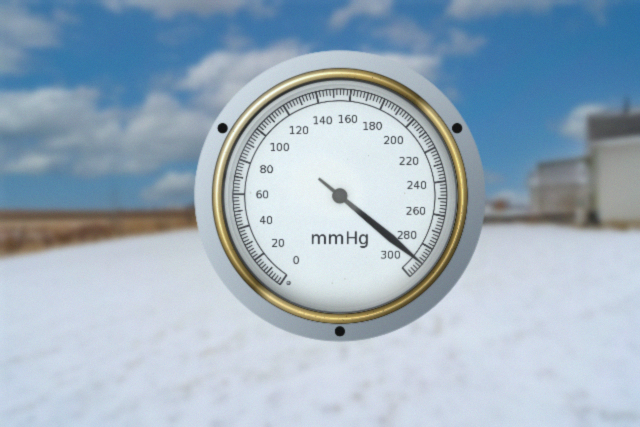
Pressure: 290 mmHg
